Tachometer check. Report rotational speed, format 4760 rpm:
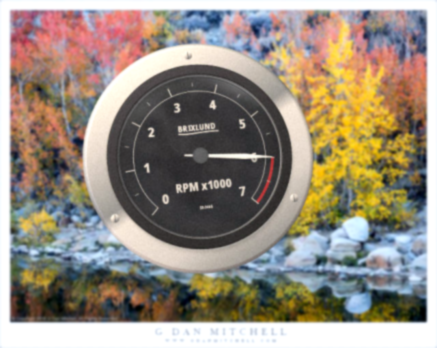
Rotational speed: 6000 rpm
